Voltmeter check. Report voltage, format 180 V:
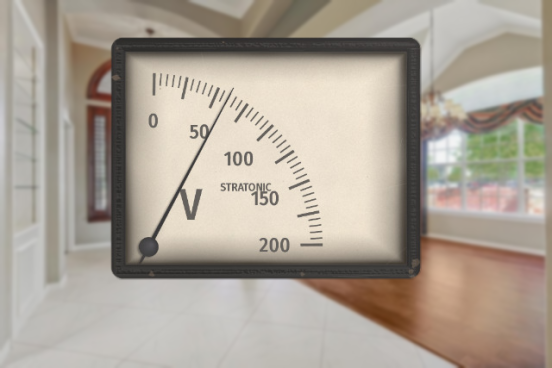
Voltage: 60 V
